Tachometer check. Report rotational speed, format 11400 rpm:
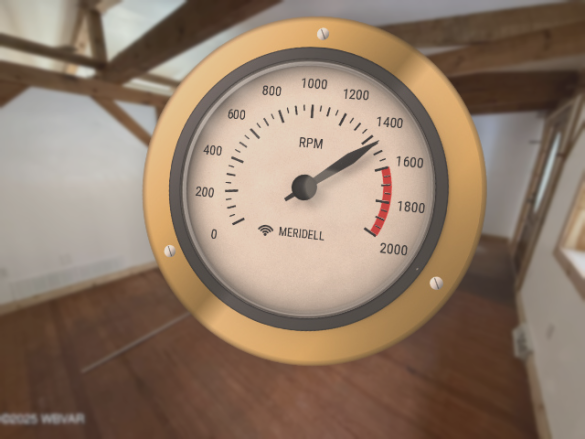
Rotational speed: 1450 rpm
